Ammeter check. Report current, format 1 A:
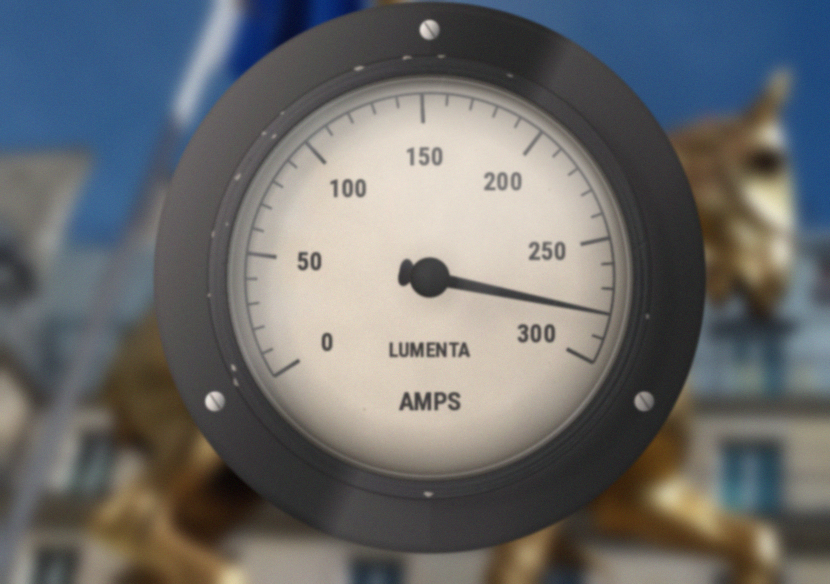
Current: 280 A
